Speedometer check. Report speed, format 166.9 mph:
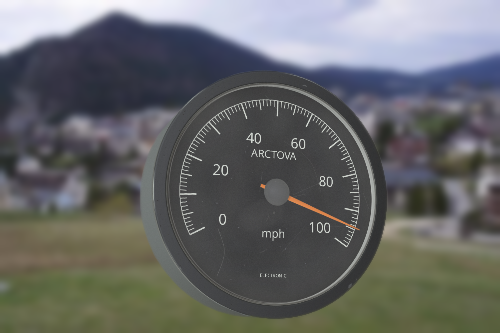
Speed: 95 mph
